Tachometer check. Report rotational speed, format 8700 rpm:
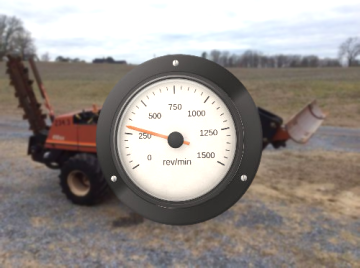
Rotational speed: 300 rpm
